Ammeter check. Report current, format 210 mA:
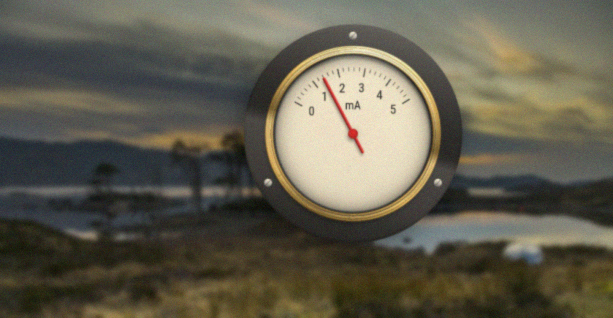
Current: 1.4 mA
